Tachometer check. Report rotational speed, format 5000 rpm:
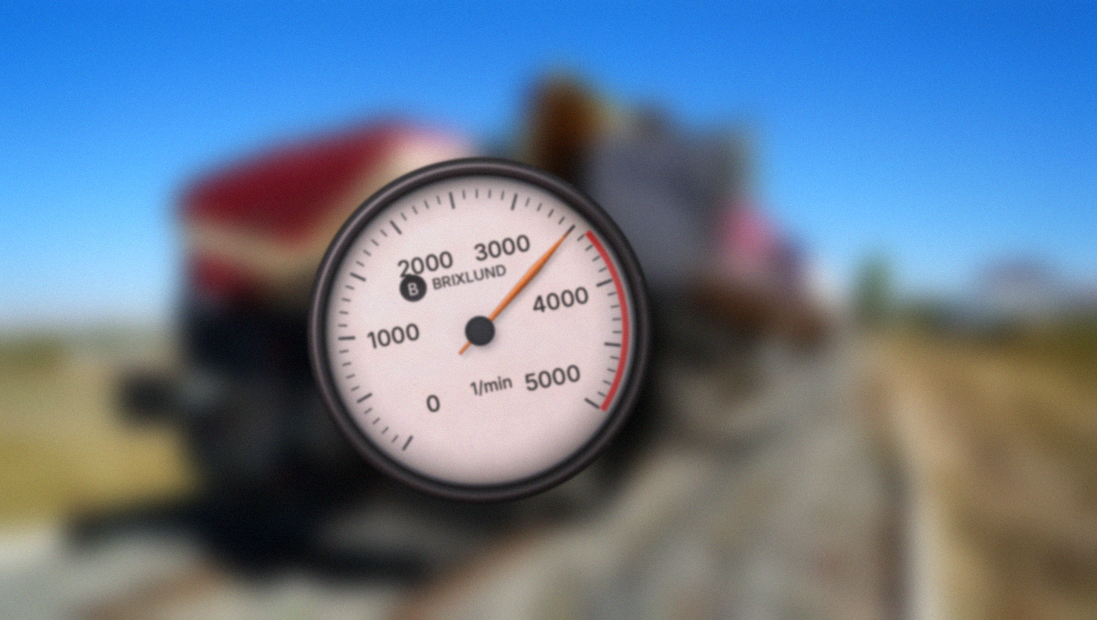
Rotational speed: 3500 rpm
